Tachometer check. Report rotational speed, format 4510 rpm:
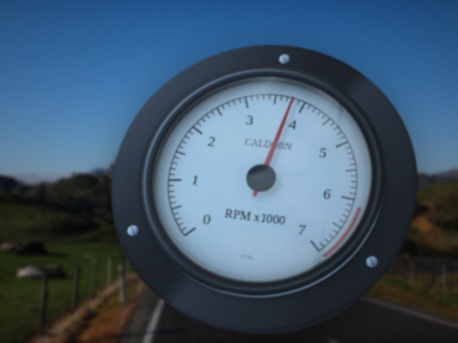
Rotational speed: 3800 rpm
